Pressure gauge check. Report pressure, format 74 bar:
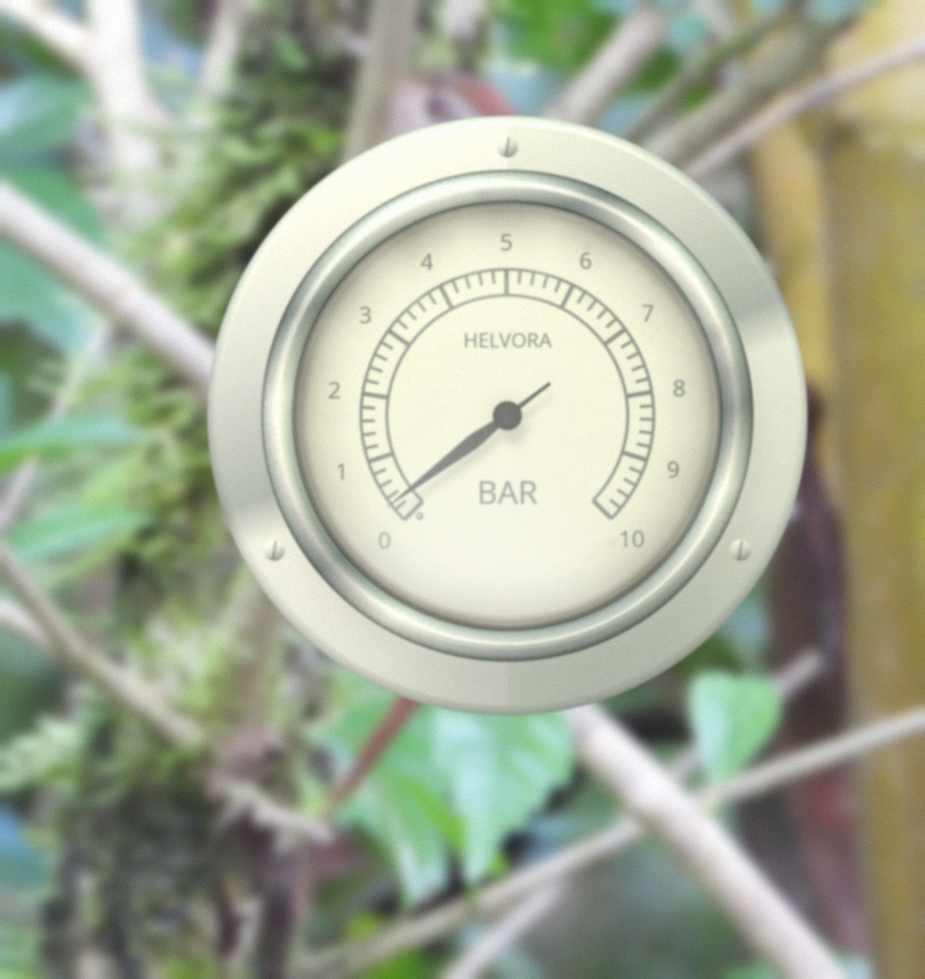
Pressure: 0.3 bar
